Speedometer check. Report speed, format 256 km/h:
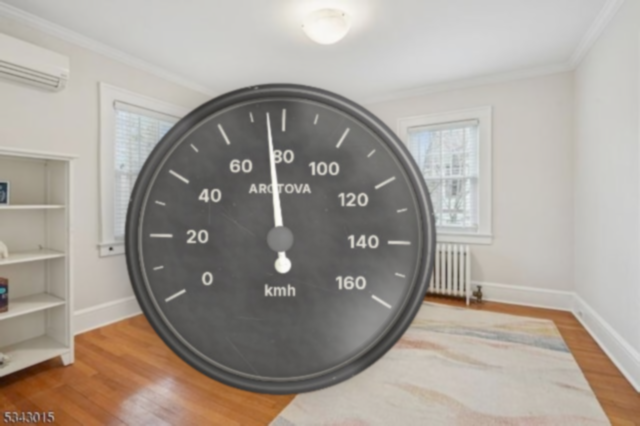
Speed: 75 km/h
